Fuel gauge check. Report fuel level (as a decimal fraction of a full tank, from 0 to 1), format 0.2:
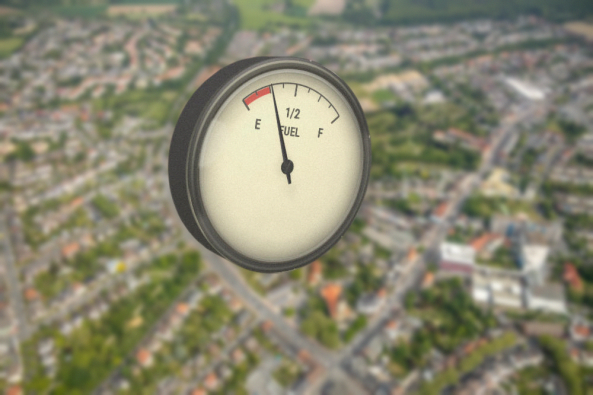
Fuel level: 0.25
